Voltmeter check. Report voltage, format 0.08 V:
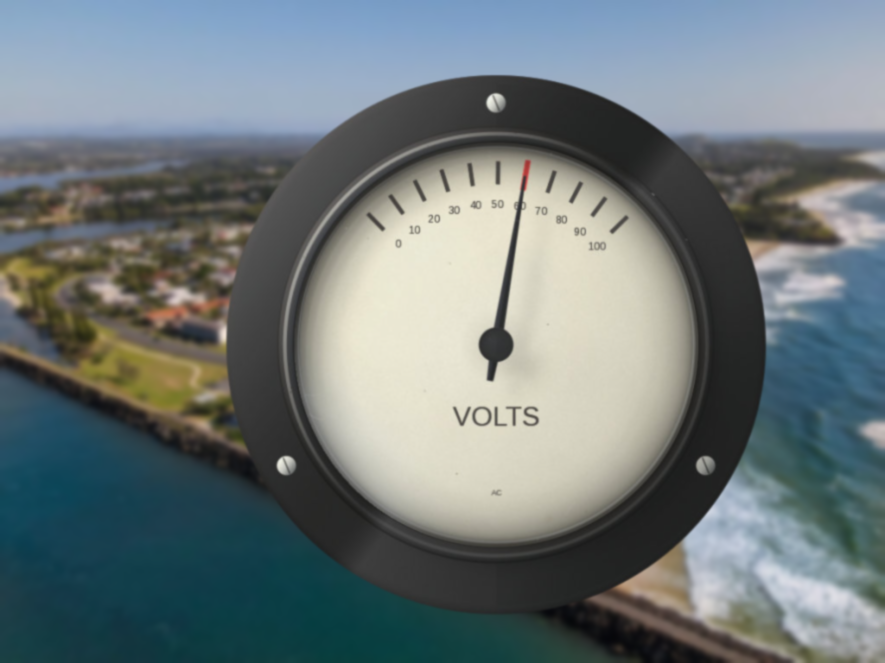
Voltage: 60 V
